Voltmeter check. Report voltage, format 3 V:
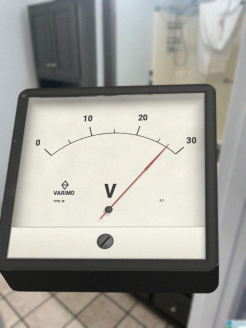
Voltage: 27.5 V
